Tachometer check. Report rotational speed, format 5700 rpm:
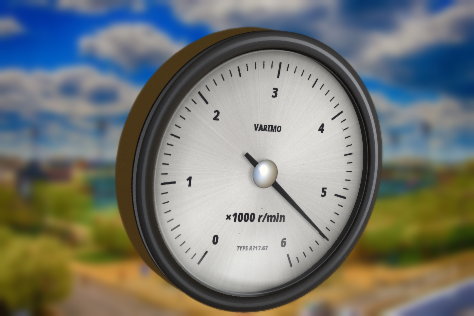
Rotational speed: 5500 rpm
